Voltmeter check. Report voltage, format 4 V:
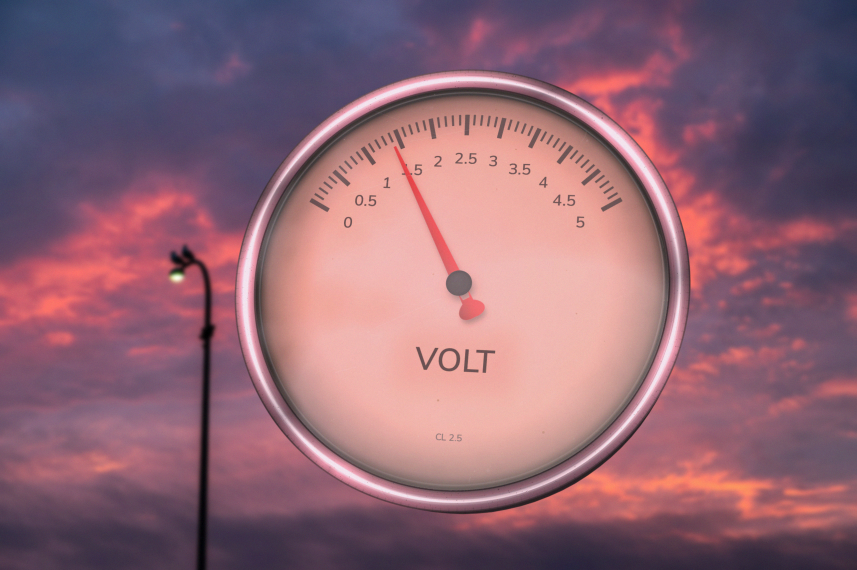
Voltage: 1.4 V
